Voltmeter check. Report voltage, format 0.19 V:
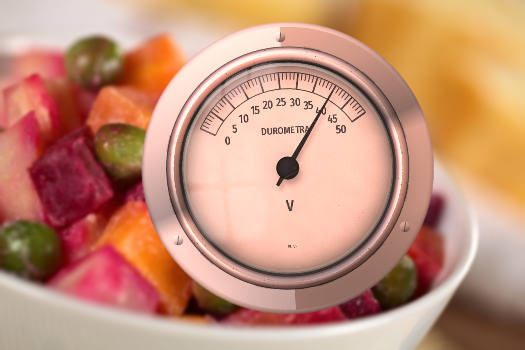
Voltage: 40 V
